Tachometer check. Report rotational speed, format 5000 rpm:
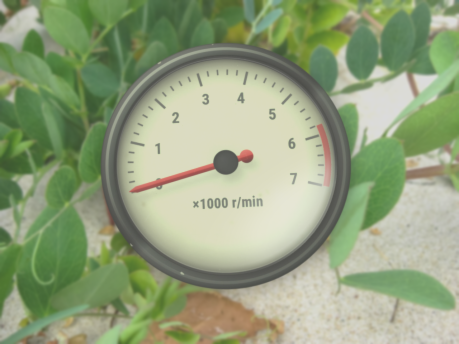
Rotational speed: 0 rpm
